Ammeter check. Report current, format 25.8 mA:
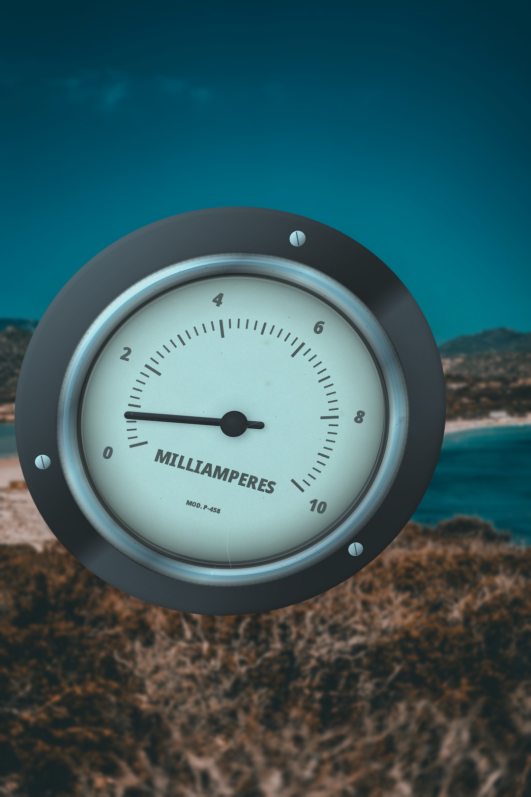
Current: 0.8 mA
